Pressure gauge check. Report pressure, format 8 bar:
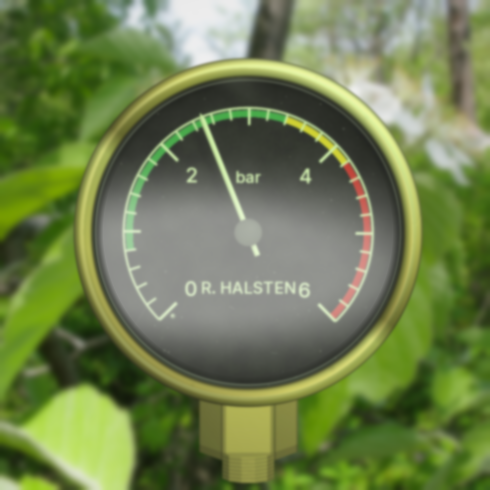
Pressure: 2.5 bar
